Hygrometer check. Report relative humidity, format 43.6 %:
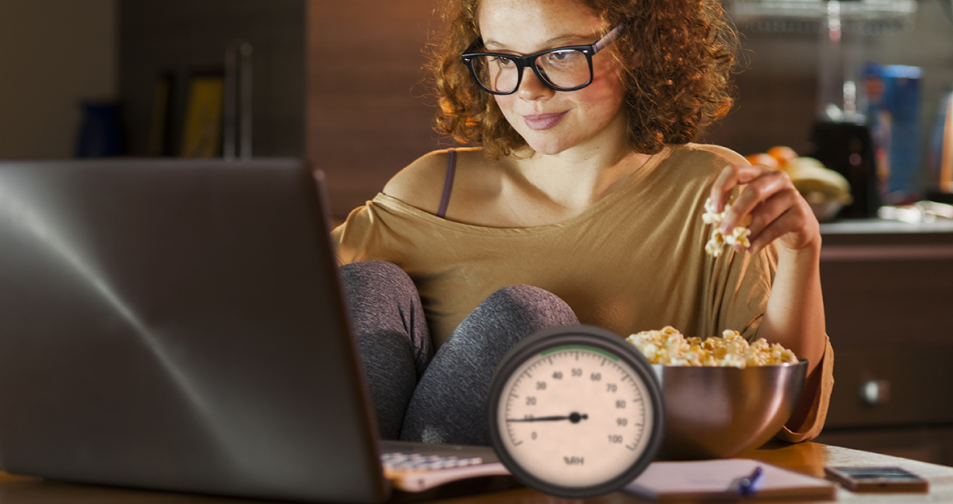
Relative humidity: 10 %
